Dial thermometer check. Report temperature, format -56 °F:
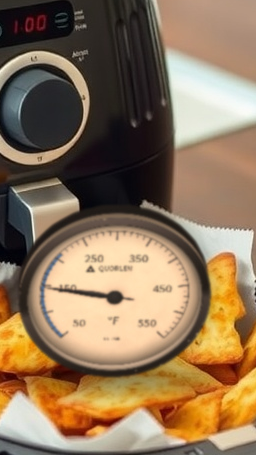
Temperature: 150 °F
